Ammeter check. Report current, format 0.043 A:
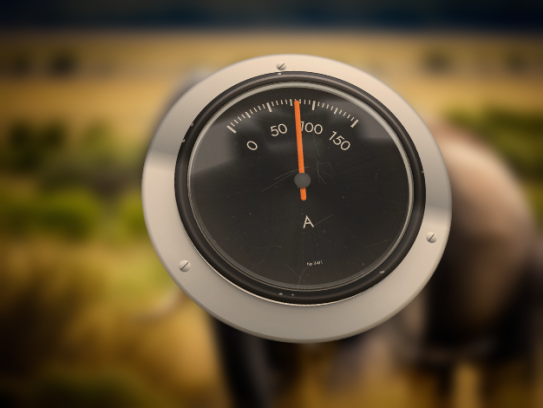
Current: 80 A
